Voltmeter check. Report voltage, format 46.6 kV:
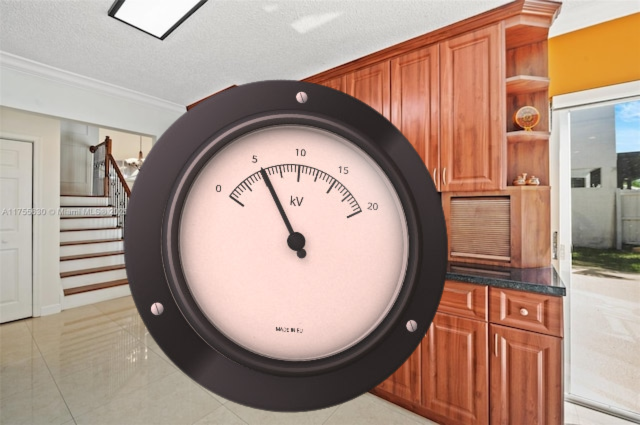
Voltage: 5 kV
